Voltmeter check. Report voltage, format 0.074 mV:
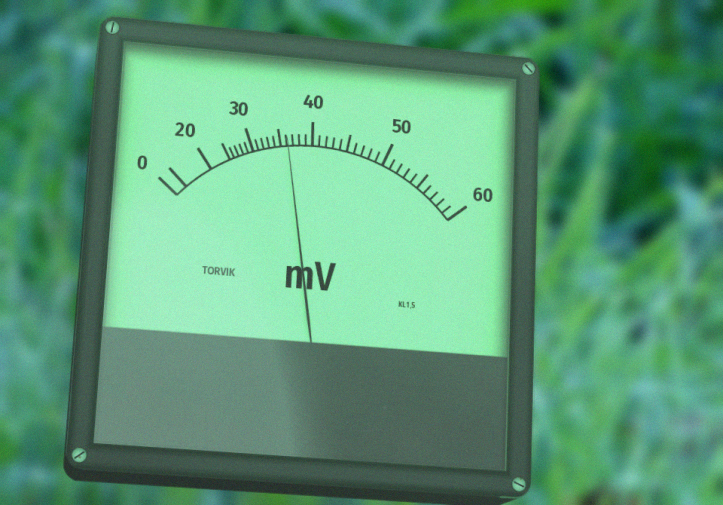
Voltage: 36 mV
